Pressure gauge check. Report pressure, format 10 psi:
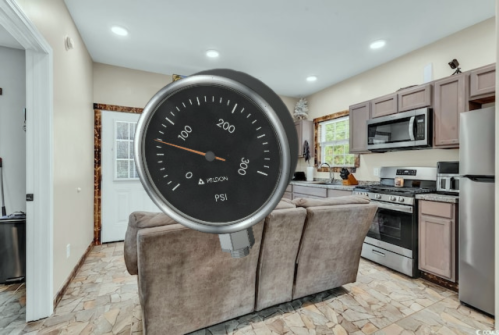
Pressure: 70 psi
